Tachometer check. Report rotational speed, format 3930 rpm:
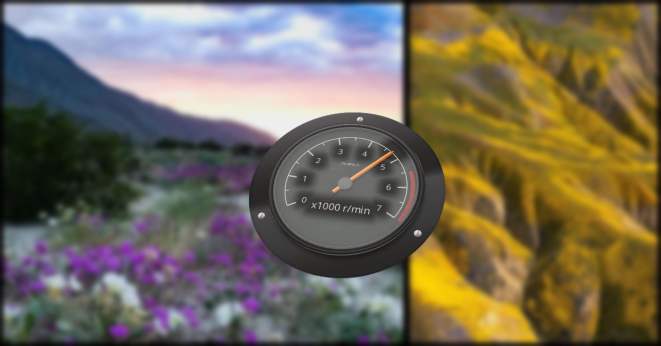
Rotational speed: 4750 rpm
